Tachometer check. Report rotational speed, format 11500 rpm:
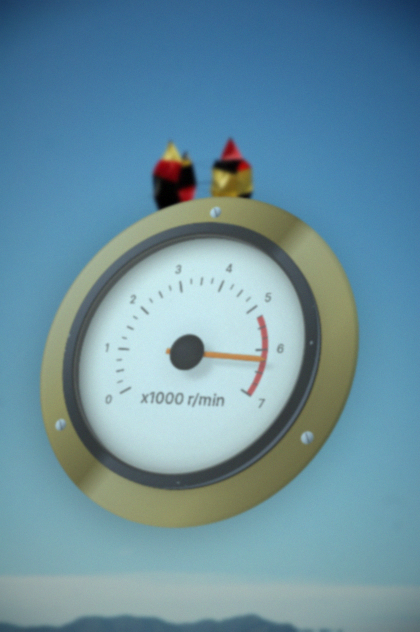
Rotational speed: 6250 rpm
